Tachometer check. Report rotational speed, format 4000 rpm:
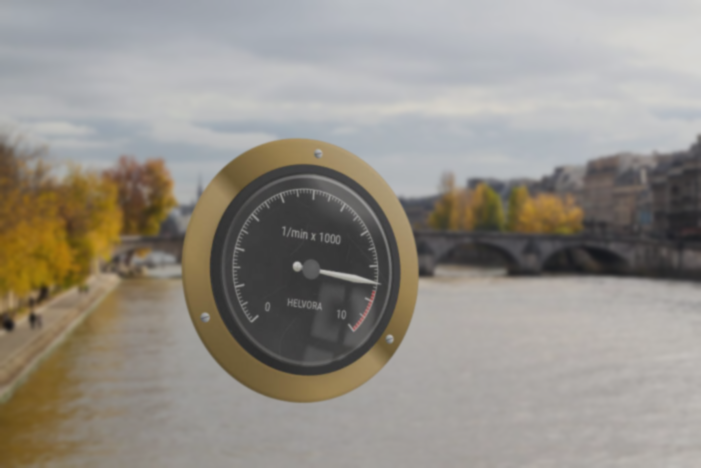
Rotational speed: 8500 rpm
